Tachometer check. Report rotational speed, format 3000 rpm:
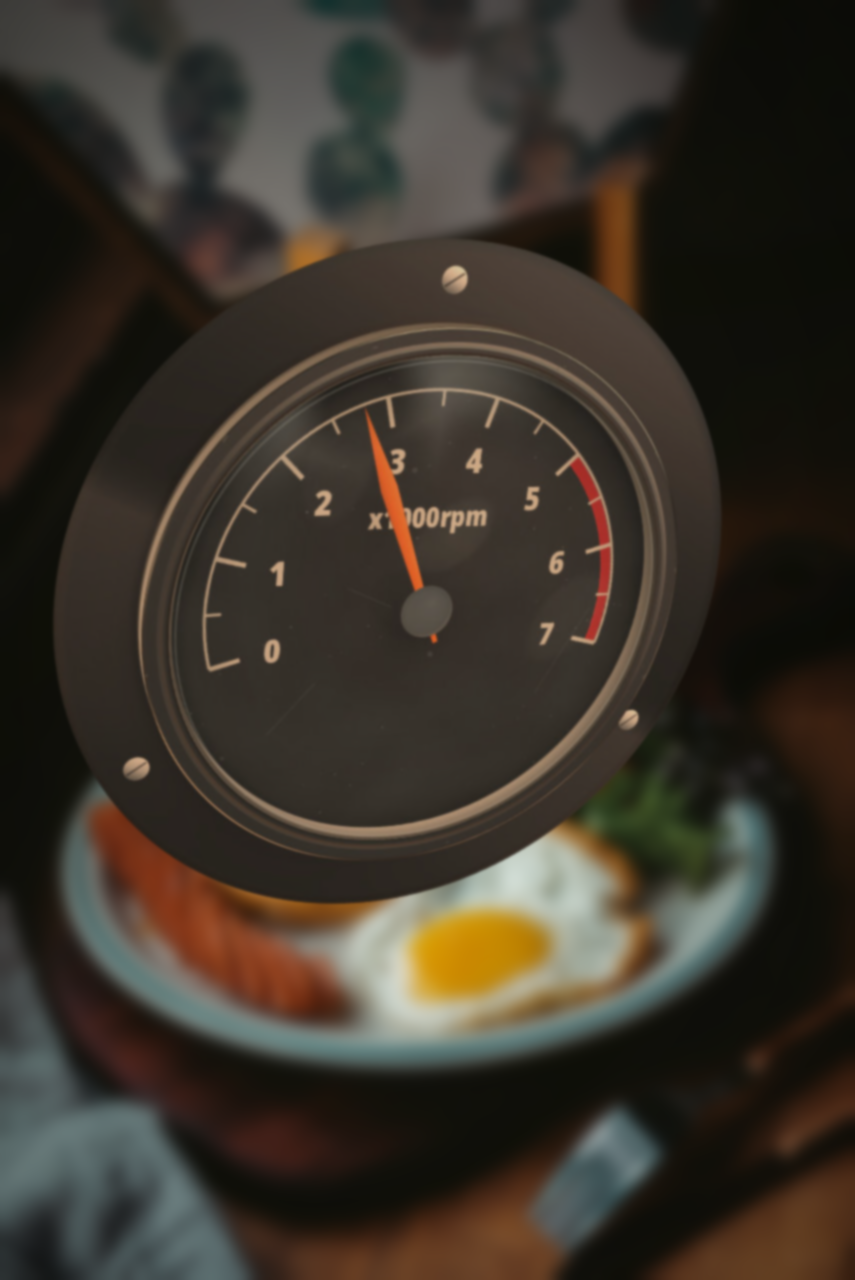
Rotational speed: 2750 rpm
